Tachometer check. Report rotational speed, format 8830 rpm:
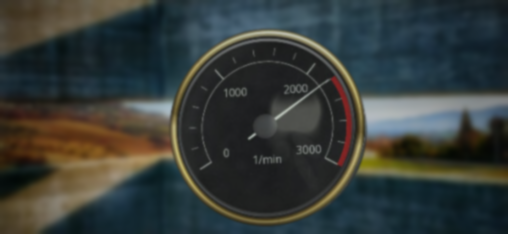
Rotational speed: 2200 rpm
